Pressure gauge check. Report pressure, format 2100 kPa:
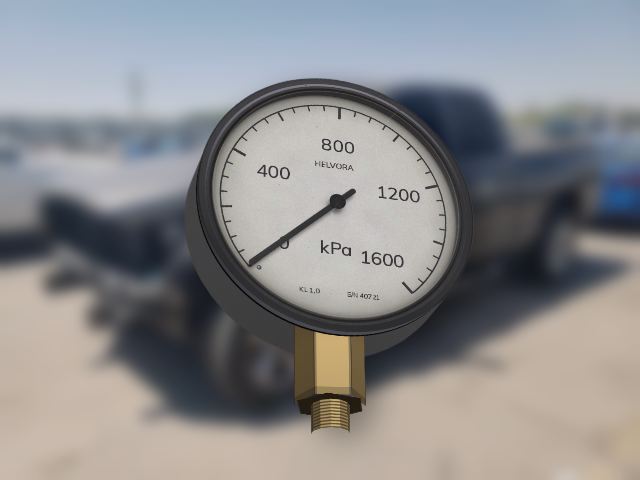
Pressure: 0 kPa
